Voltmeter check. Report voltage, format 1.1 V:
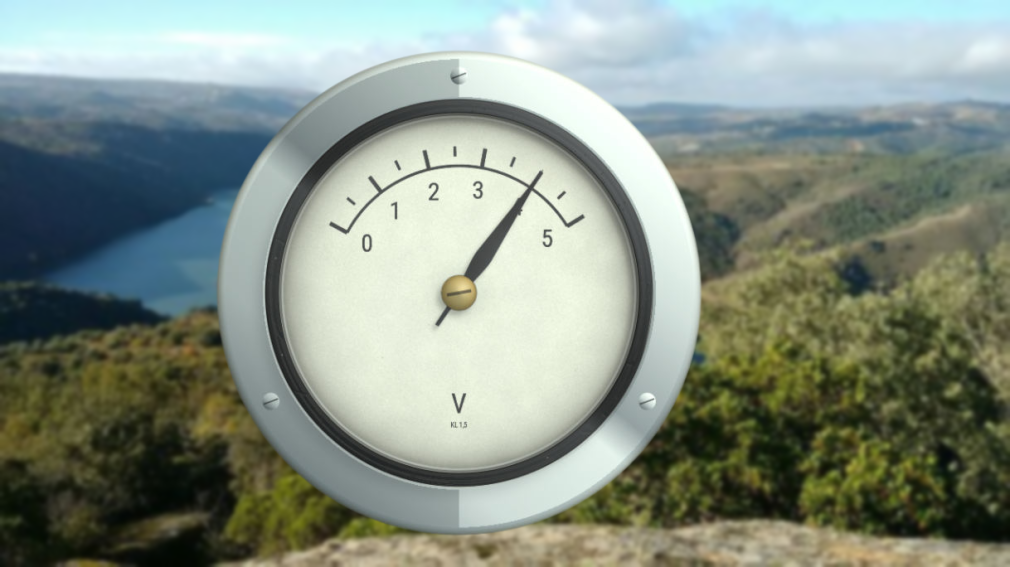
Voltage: 4 V
